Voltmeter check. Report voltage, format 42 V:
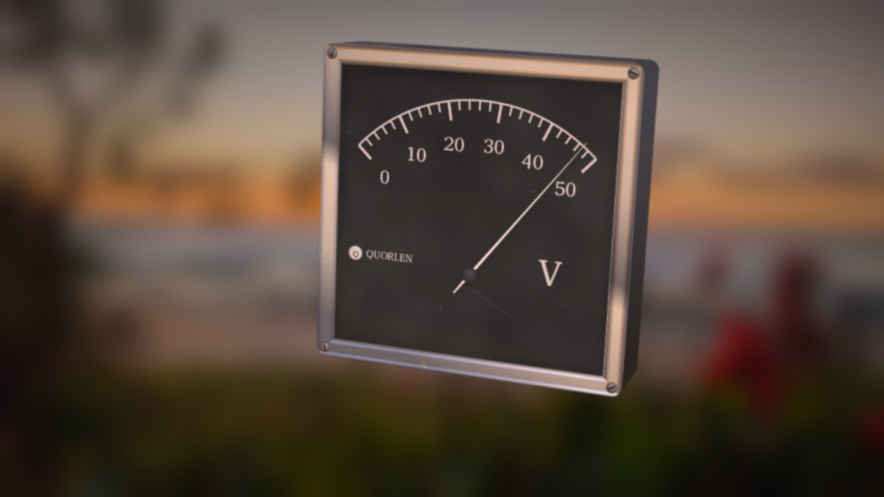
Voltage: 47 V
